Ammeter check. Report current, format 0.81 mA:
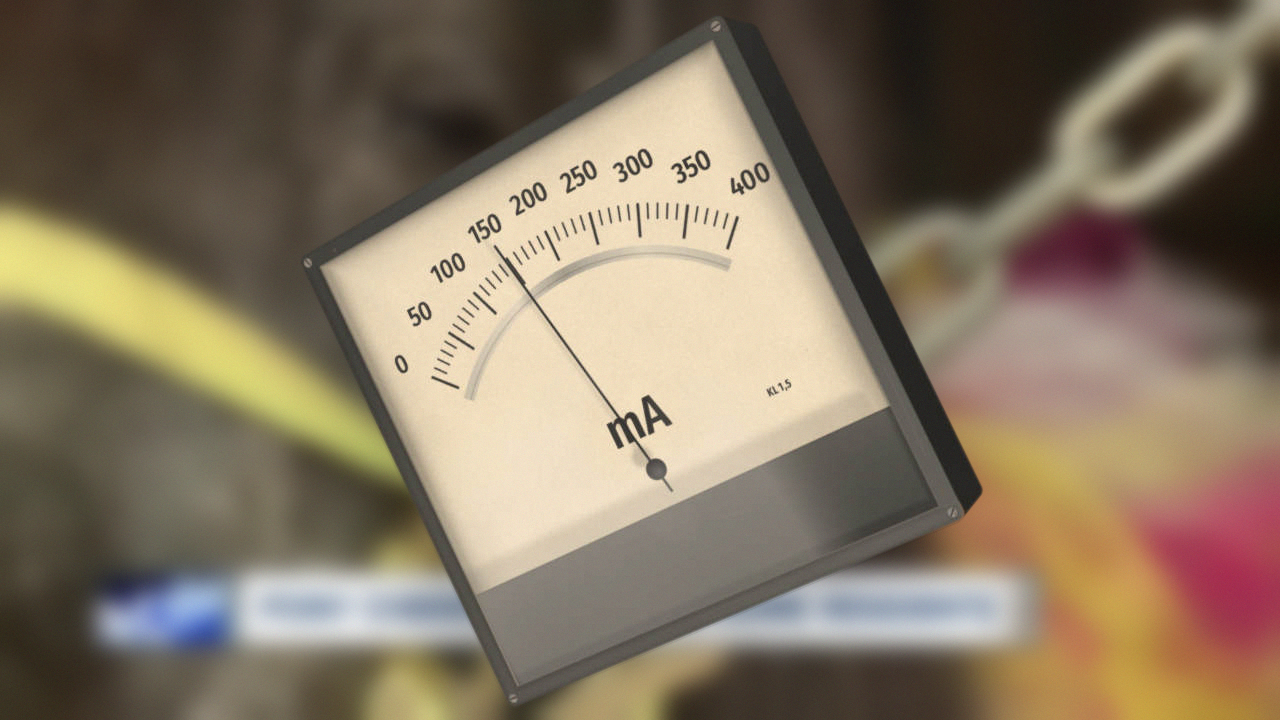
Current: 150 mA
